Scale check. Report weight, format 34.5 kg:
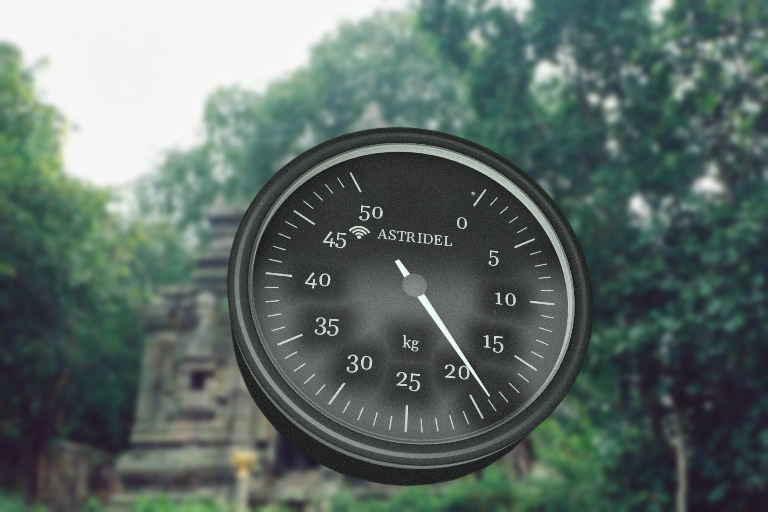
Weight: 19 kg
